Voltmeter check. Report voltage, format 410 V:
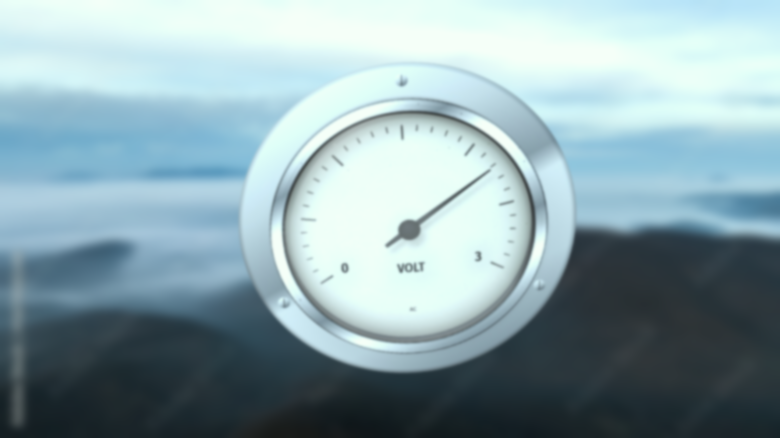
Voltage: 2.2 V
